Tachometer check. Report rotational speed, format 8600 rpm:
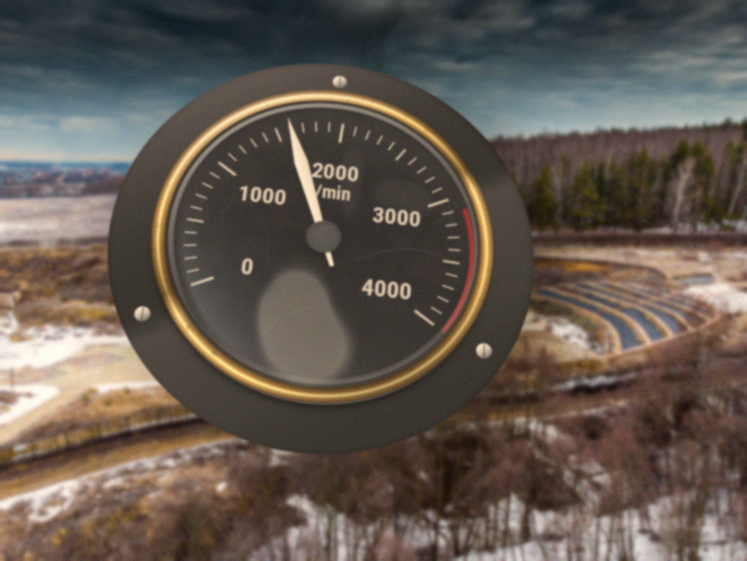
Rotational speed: 1600 rpm
